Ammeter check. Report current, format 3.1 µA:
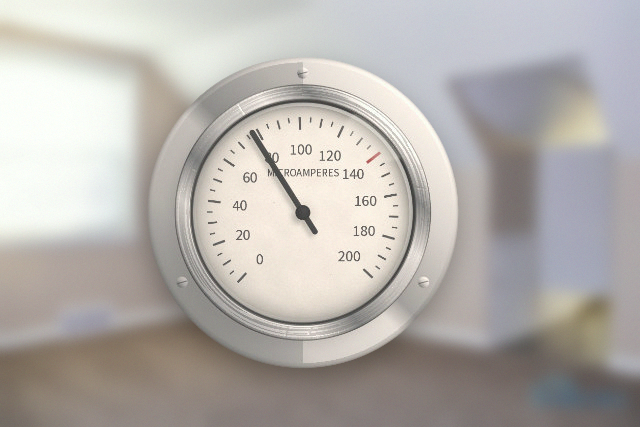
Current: 77.5 µA
